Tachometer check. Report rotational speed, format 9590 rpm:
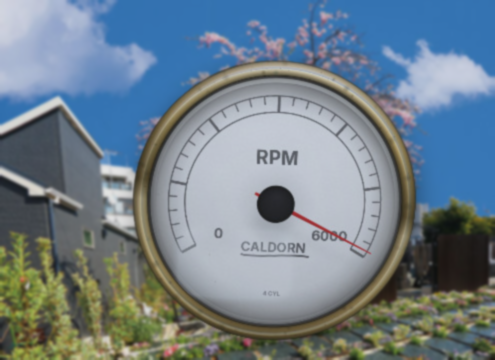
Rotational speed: 5900 rpm
